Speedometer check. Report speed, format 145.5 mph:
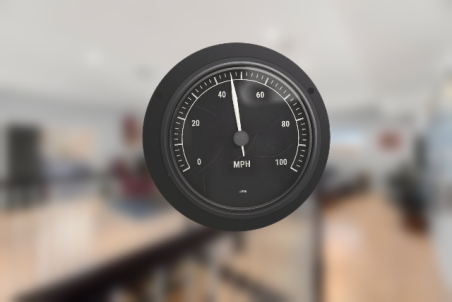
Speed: 46 mph
